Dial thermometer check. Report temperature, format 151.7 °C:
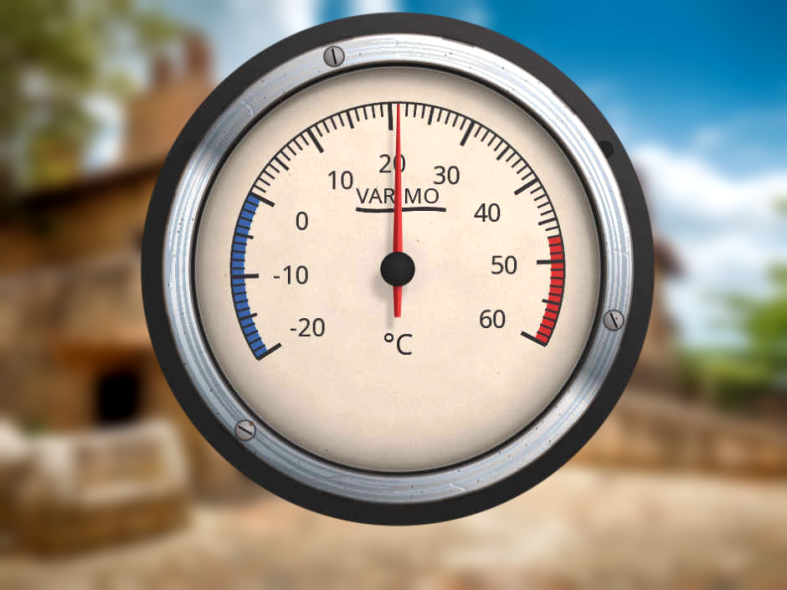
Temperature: 21 °C
